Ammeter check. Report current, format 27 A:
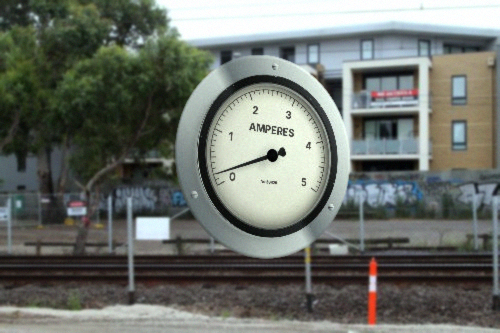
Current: 0.2 A
